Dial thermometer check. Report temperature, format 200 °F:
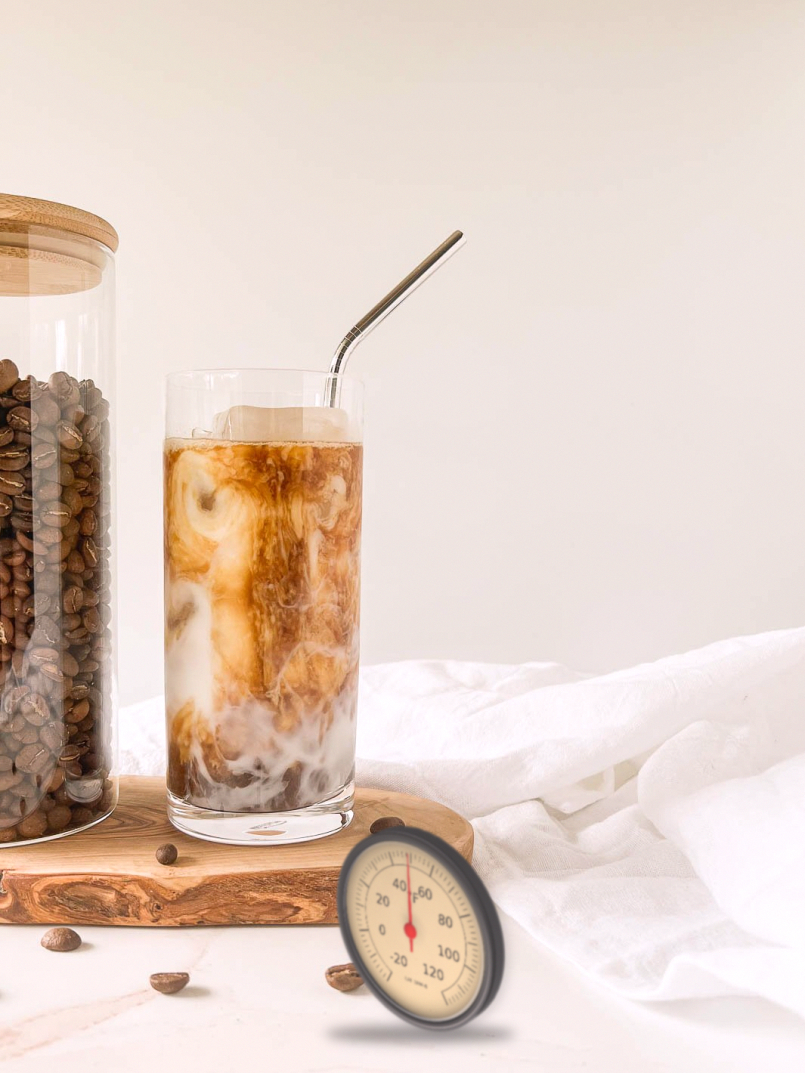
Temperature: 50 °F
